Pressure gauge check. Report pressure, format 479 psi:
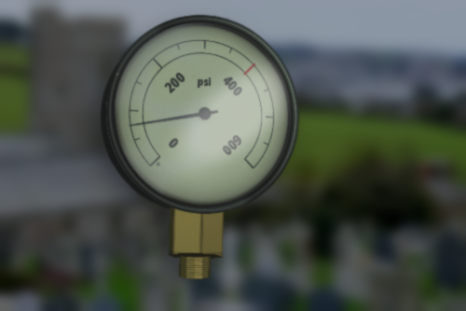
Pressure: 75 psi
